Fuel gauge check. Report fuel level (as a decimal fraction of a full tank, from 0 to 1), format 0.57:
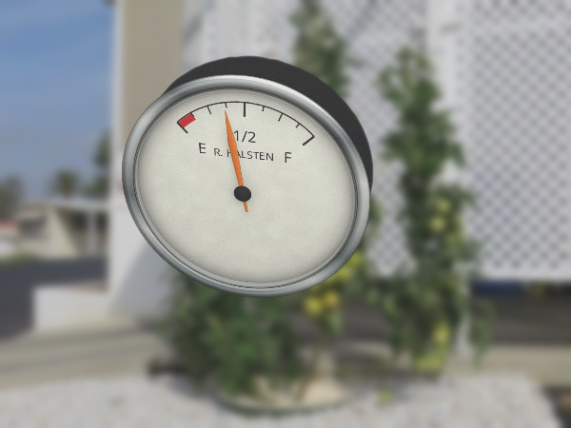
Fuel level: 0.375
